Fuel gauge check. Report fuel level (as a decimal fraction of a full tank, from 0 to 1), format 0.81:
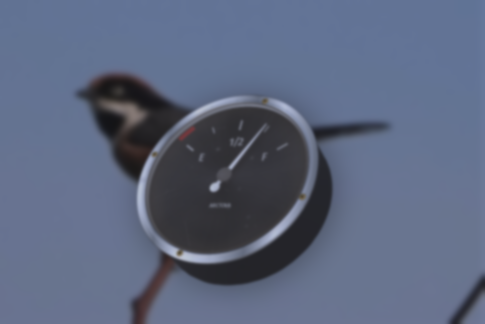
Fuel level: 0.75
